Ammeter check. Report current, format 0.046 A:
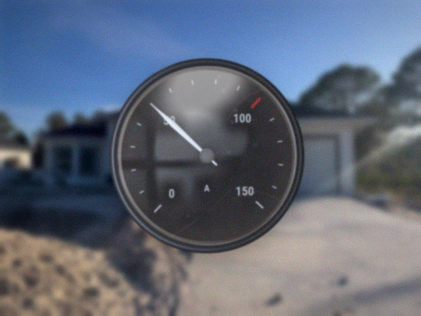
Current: 50 A
